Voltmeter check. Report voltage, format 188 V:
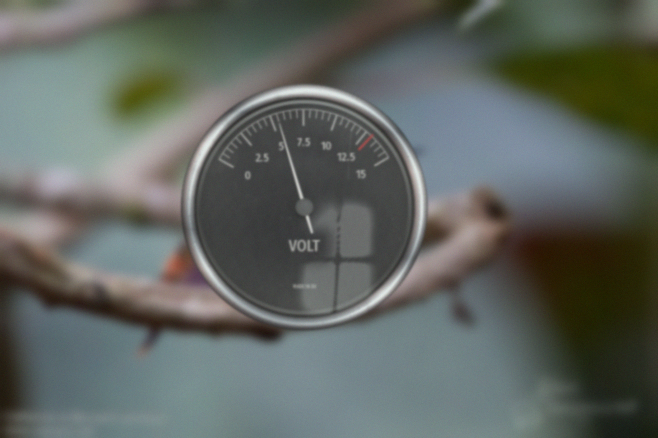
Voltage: 5.5 V
